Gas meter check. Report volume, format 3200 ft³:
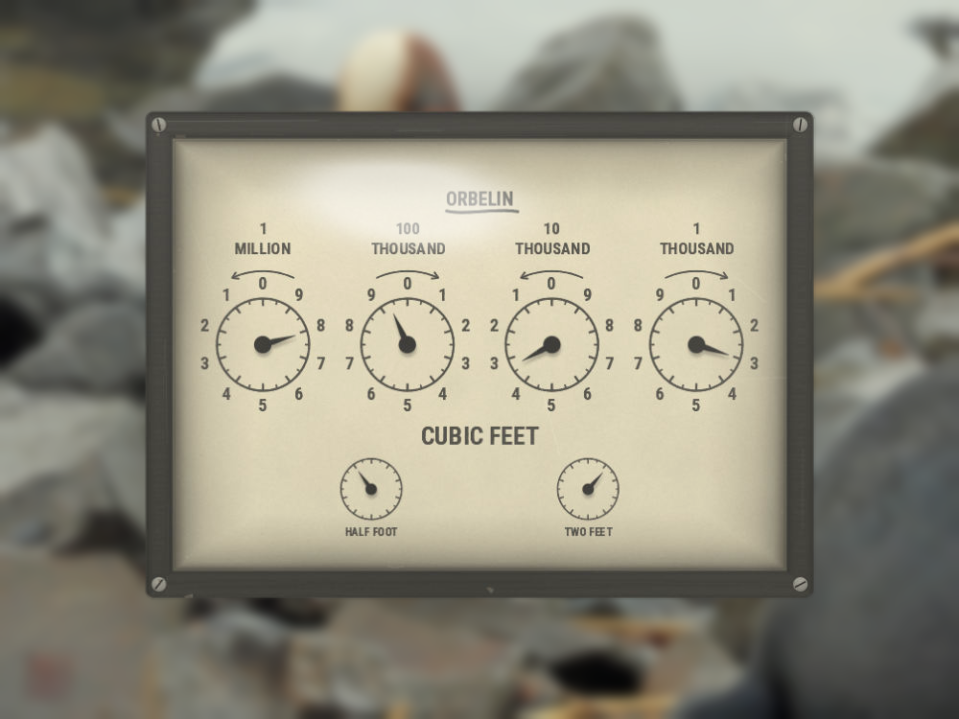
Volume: 793300 ft³
